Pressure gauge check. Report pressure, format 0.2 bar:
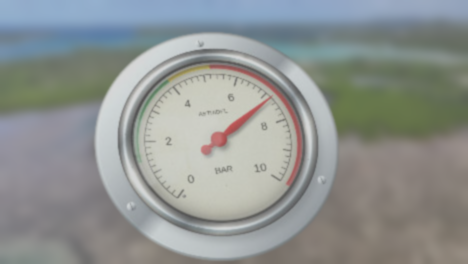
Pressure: 7.2 bar
